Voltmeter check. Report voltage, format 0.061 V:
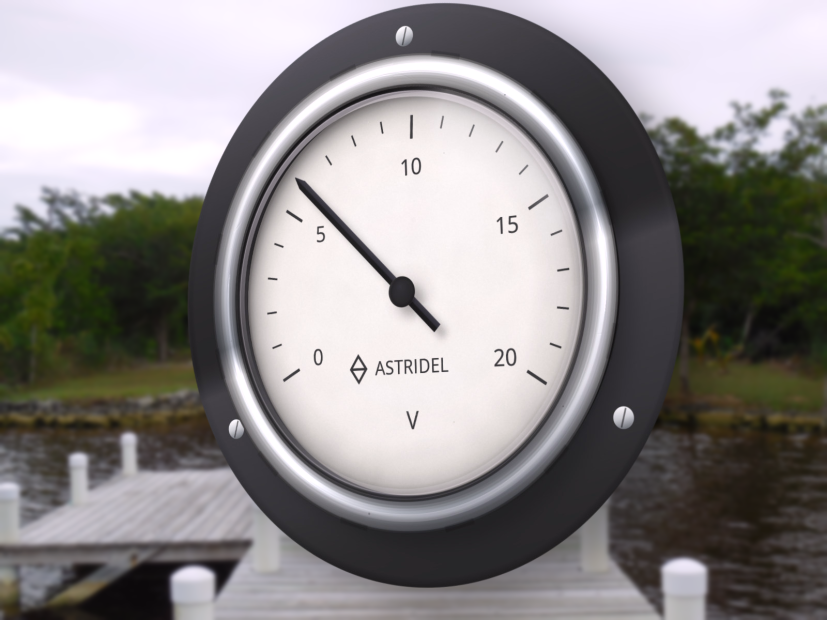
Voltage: 6 V
